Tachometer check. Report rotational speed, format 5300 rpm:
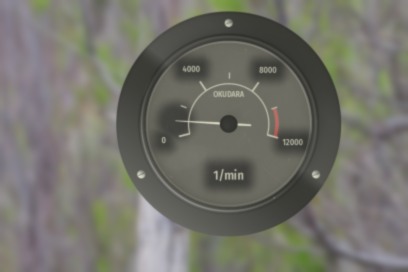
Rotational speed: 1000 rpm
